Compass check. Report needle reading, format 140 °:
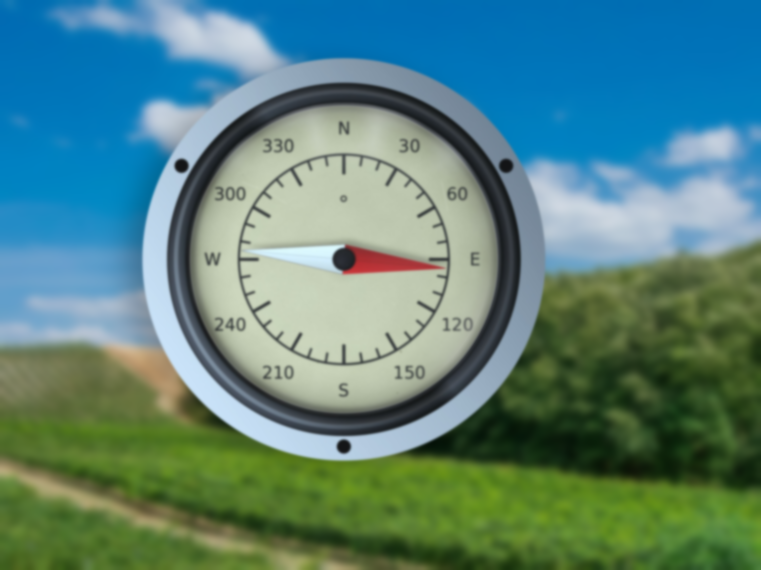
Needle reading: 95 °
